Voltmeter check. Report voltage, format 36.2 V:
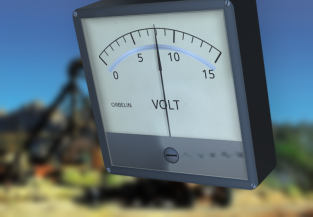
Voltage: 8 V
